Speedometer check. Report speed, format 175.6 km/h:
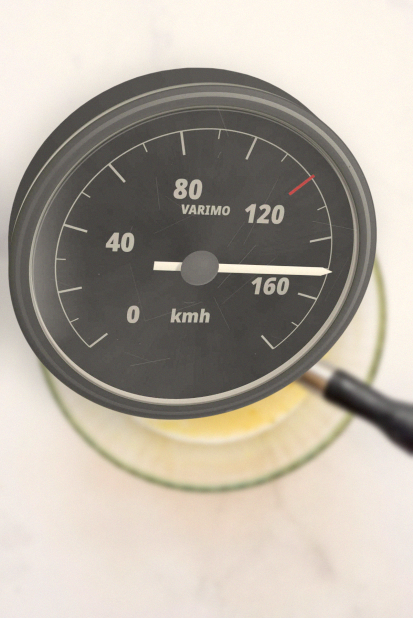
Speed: 150 km/h
